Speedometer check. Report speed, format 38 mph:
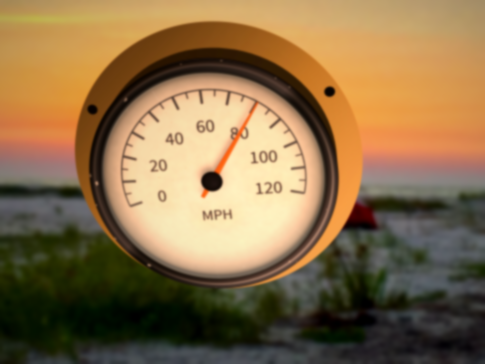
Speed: 80 mph
